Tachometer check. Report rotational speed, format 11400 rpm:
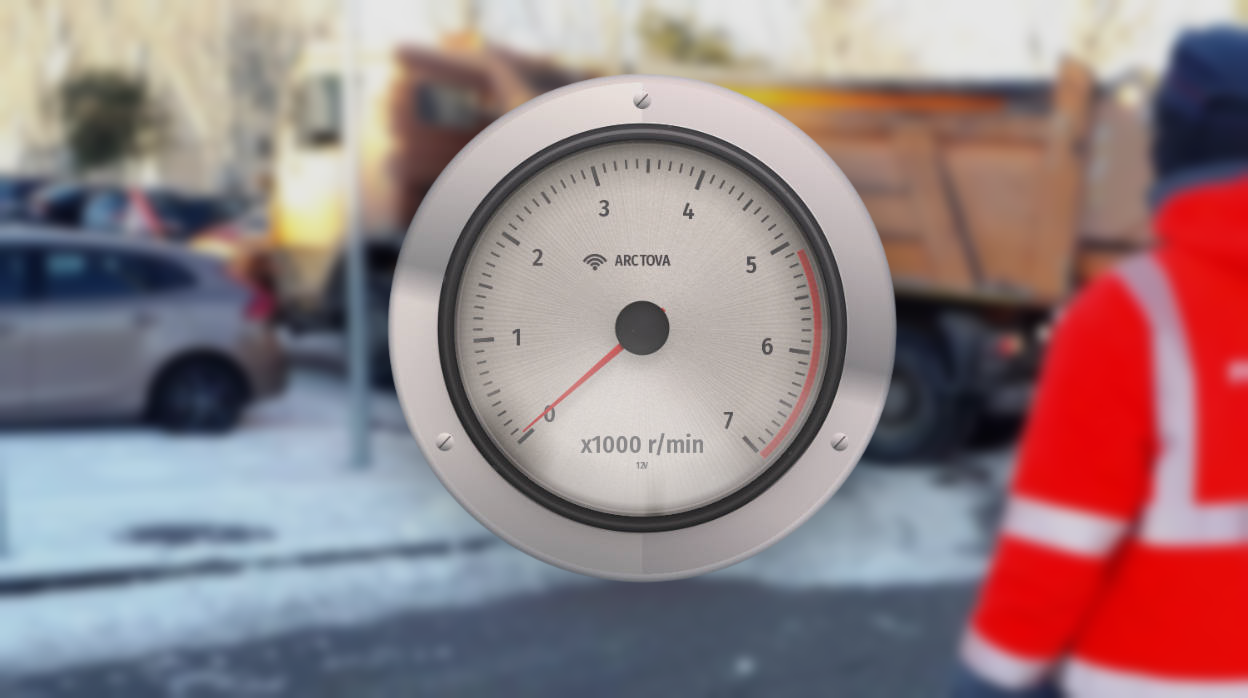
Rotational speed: 50 rpm
